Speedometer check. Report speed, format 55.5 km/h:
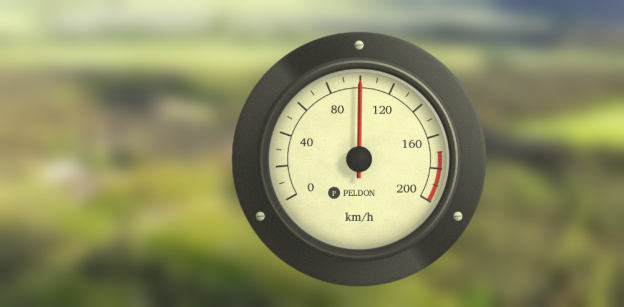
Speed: 100 km/h
